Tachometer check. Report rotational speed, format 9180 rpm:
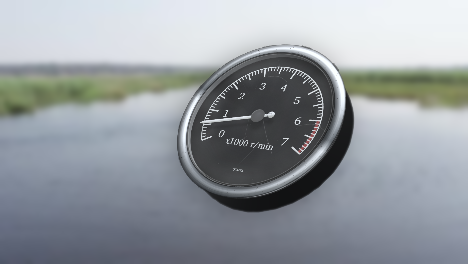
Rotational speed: 500 rpm
